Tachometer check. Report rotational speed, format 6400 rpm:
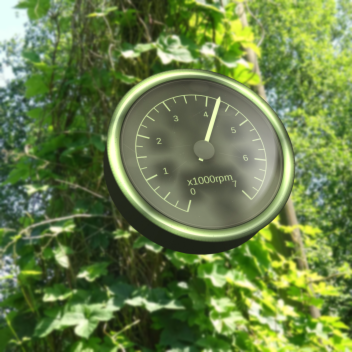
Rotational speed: 4250 rpm
